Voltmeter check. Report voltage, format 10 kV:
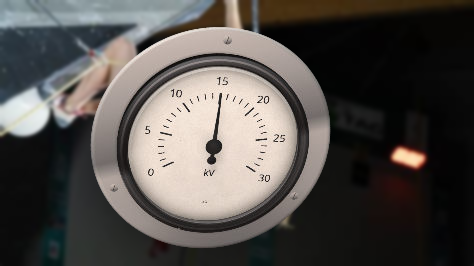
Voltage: 15 kV
